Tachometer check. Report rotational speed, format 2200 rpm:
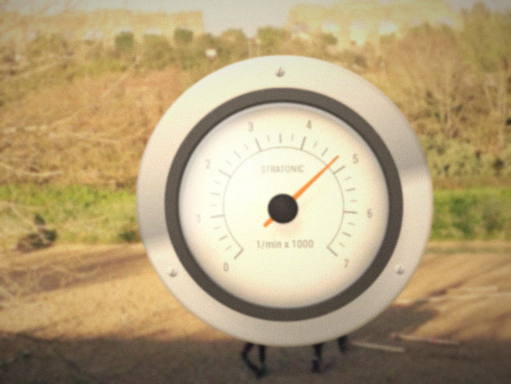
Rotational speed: 4750 rpm
